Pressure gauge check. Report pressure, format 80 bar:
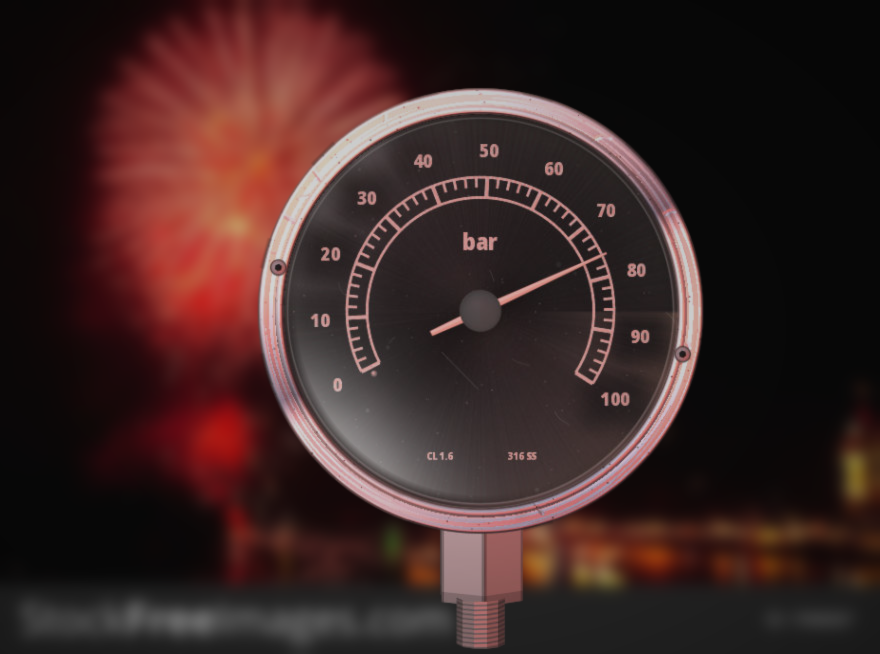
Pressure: 76 bar
